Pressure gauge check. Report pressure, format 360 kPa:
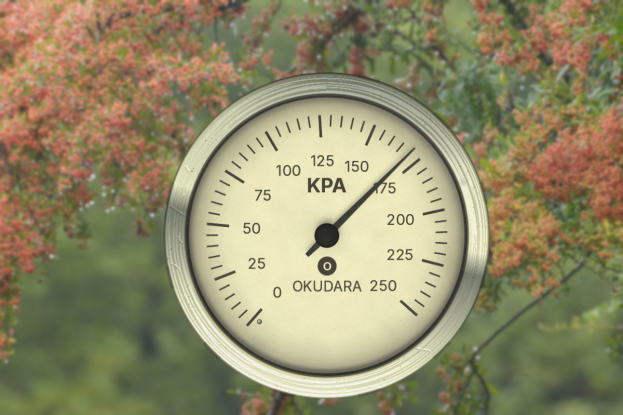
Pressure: 170 kPa
